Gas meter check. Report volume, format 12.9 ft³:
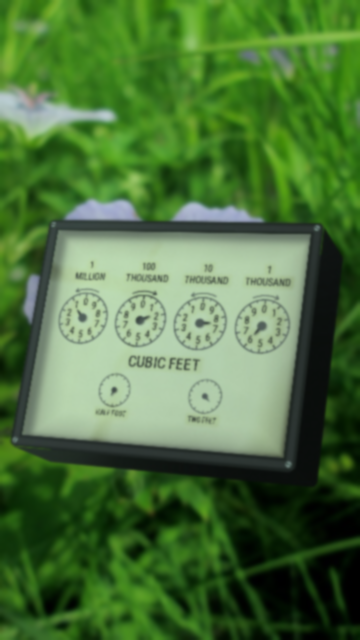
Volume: 117600 ft³
